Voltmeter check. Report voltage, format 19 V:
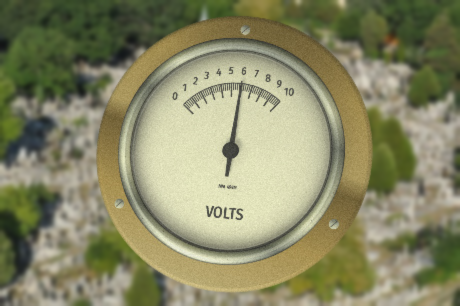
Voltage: 6 V
